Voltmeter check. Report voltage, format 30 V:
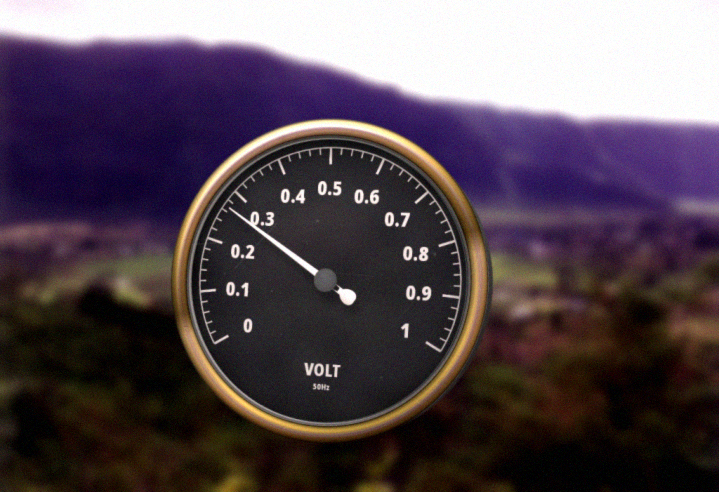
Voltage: 0.27 V
